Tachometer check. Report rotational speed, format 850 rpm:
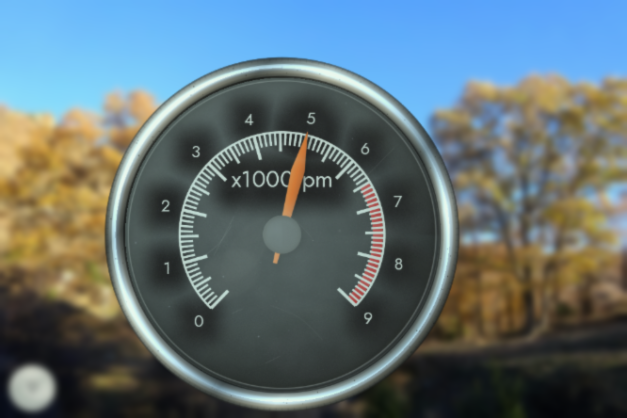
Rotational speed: 5000 rpm
